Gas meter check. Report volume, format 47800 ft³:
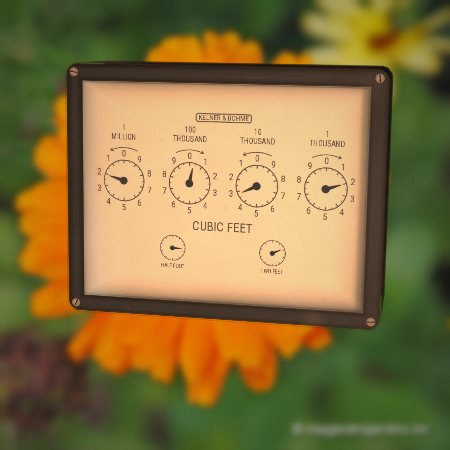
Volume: 203200 ft³
